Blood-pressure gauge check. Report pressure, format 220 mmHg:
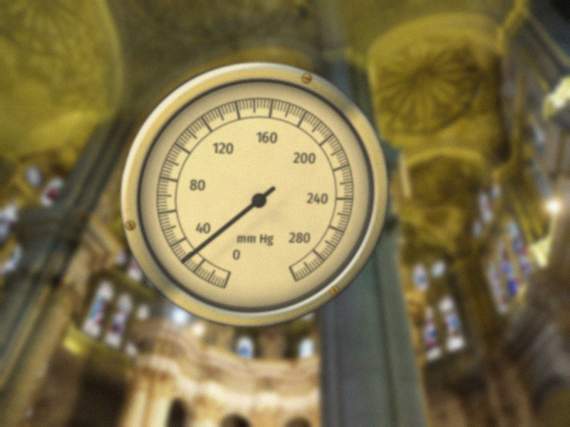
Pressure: 30 mmHg
